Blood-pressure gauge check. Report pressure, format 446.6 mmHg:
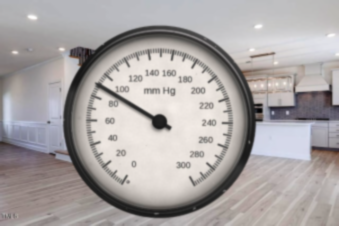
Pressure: 90 mmHg
